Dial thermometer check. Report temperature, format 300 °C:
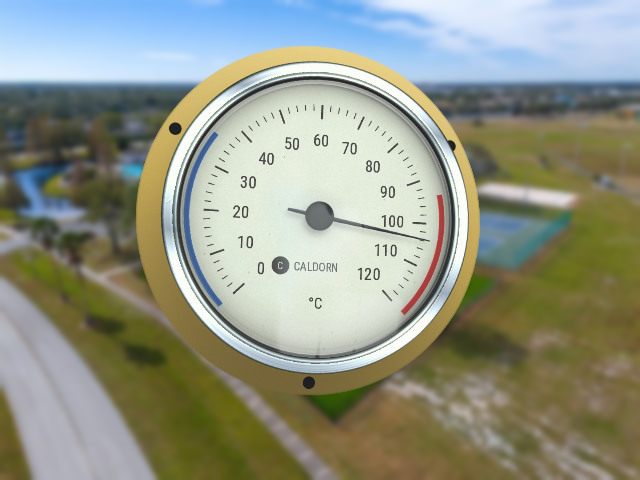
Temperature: 104 °C
